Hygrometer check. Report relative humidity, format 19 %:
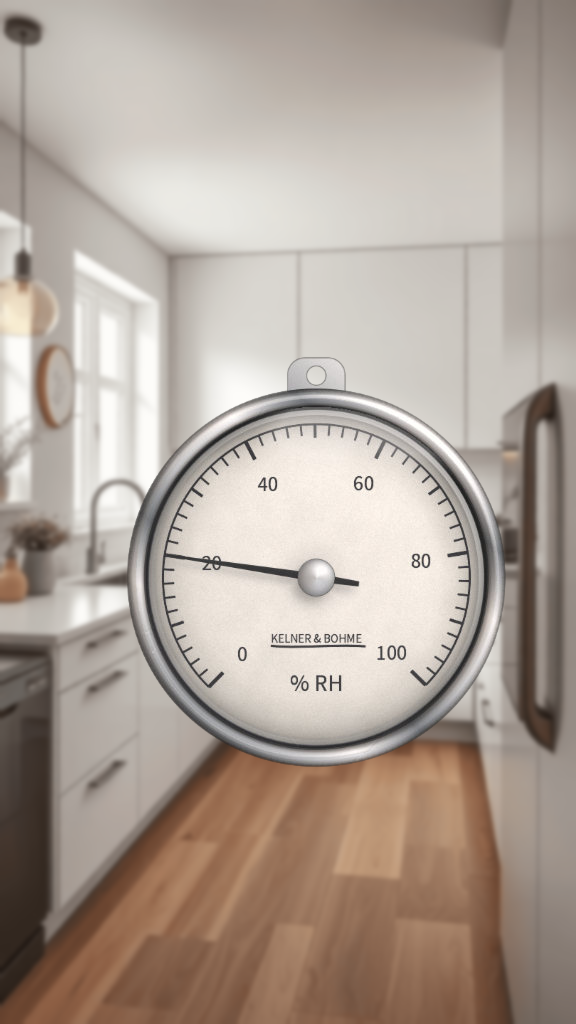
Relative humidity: 20 %
